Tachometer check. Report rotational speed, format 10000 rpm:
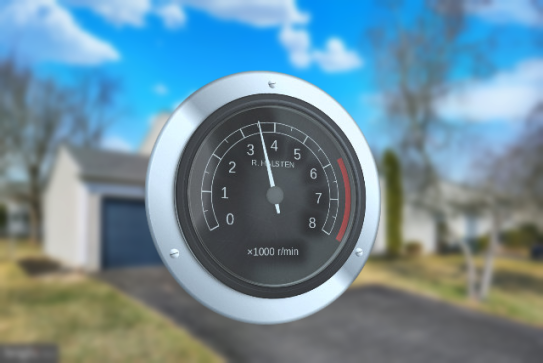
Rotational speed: 3500 rpm
